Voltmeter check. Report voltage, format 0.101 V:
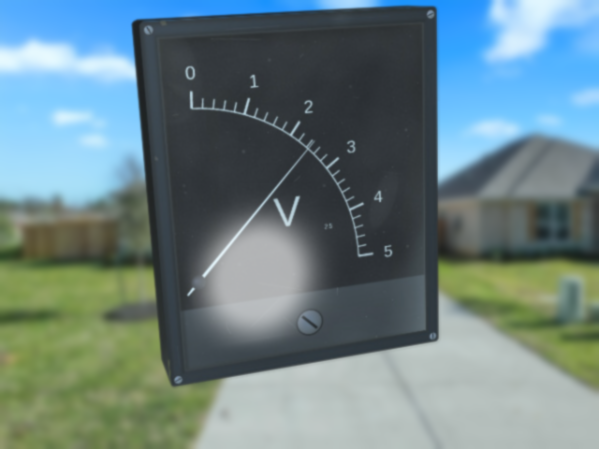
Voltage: 2.4 V
